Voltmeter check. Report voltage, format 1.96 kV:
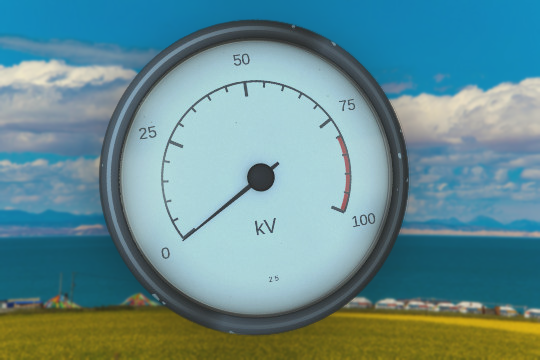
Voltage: 0 kV
